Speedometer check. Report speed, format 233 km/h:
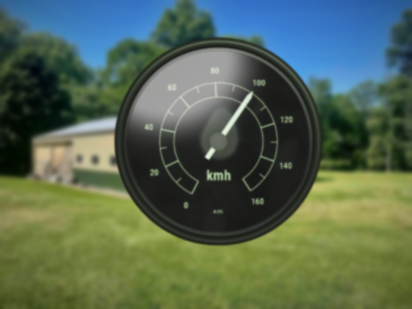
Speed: 100 km/h
